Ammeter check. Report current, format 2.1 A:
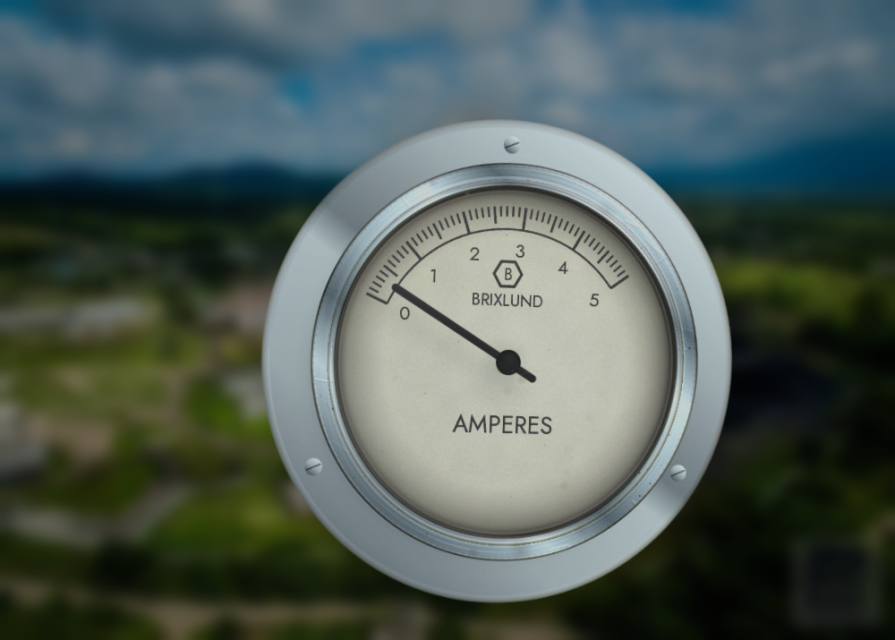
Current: 0.3 A
